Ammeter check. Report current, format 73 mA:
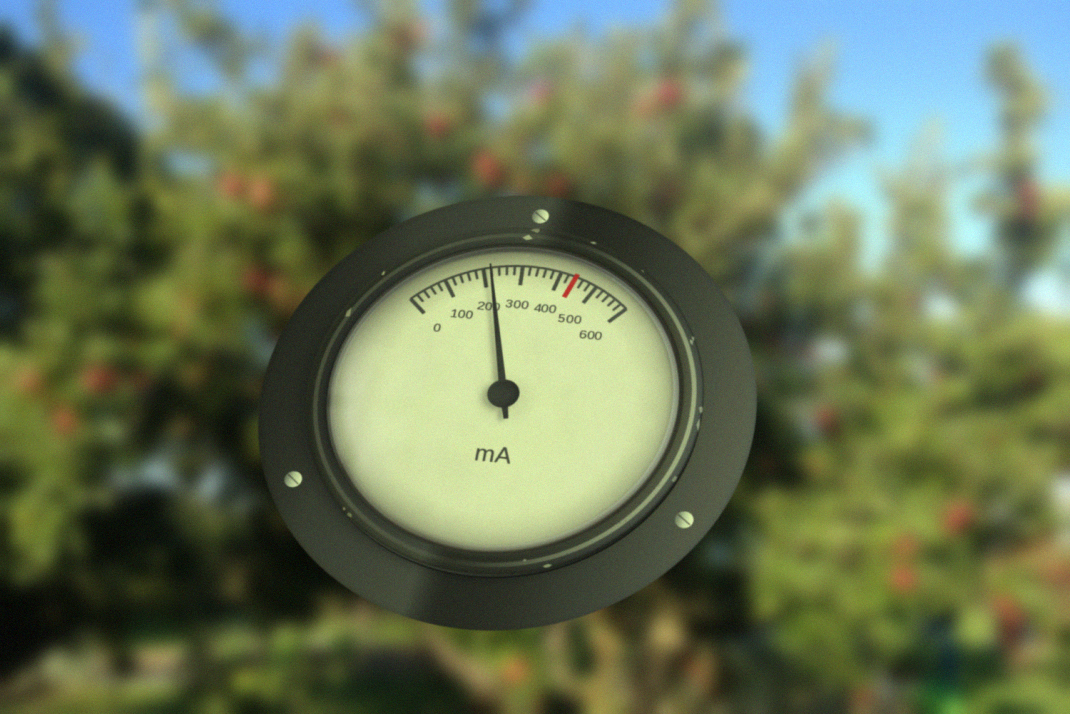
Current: 220 mA
